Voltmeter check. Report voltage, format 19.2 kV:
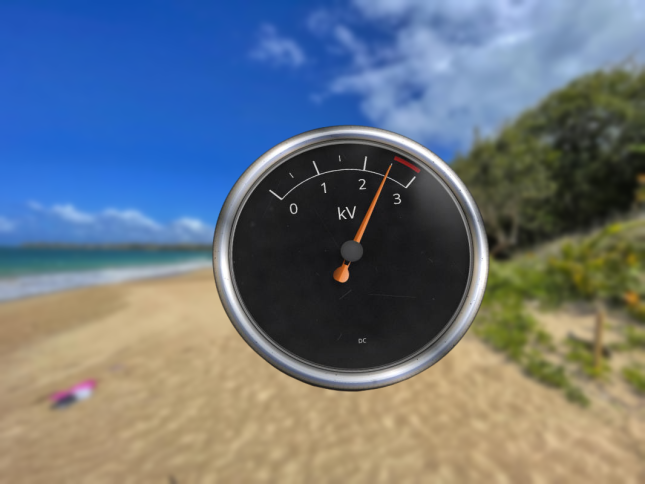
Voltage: 2.5 kV
